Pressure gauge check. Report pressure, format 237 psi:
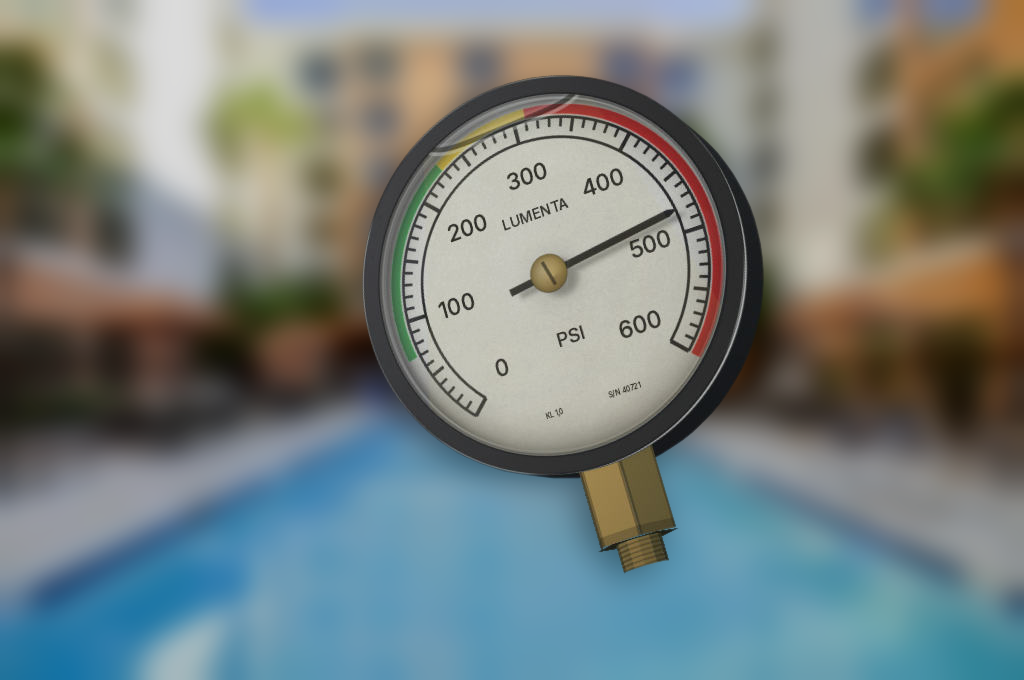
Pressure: 480 psi
